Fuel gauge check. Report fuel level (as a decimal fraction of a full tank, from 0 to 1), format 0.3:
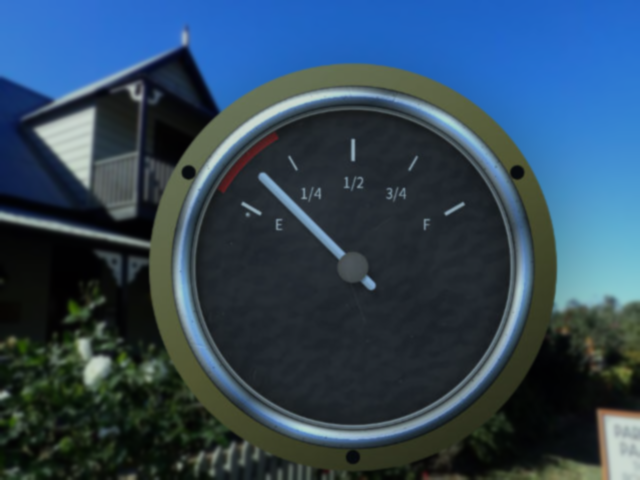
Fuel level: 0.125
